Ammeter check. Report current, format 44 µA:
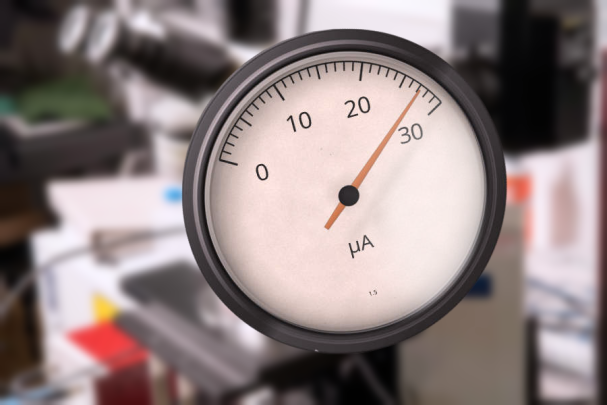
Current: 27 µA
